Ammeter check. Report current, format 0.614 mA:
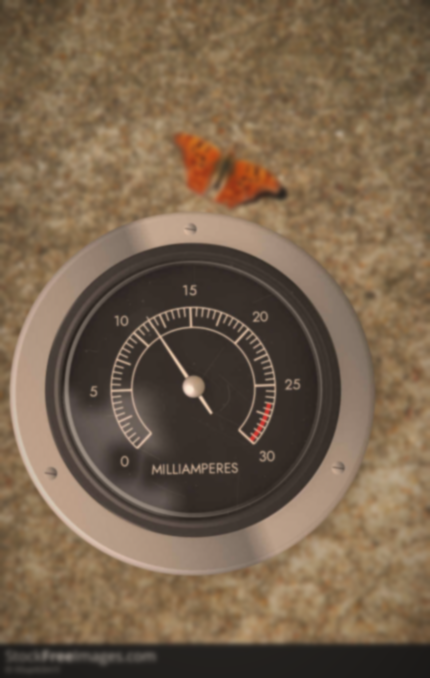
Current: 11.5 mA
